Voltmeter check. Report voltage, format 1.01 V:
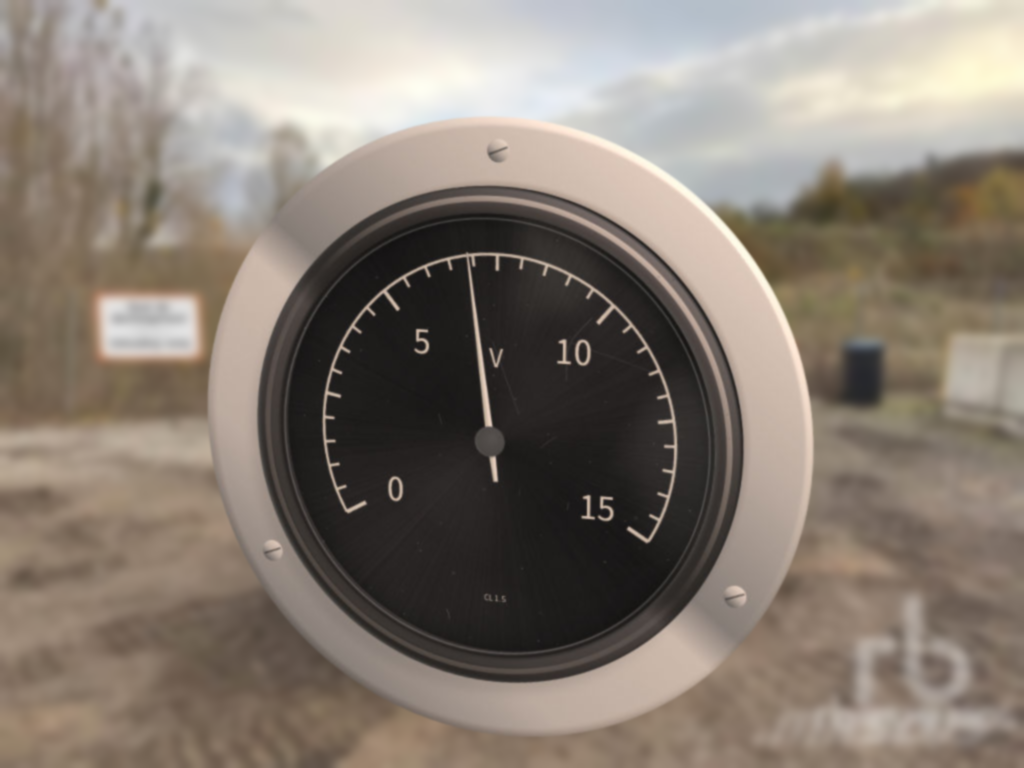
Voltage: 7 V
